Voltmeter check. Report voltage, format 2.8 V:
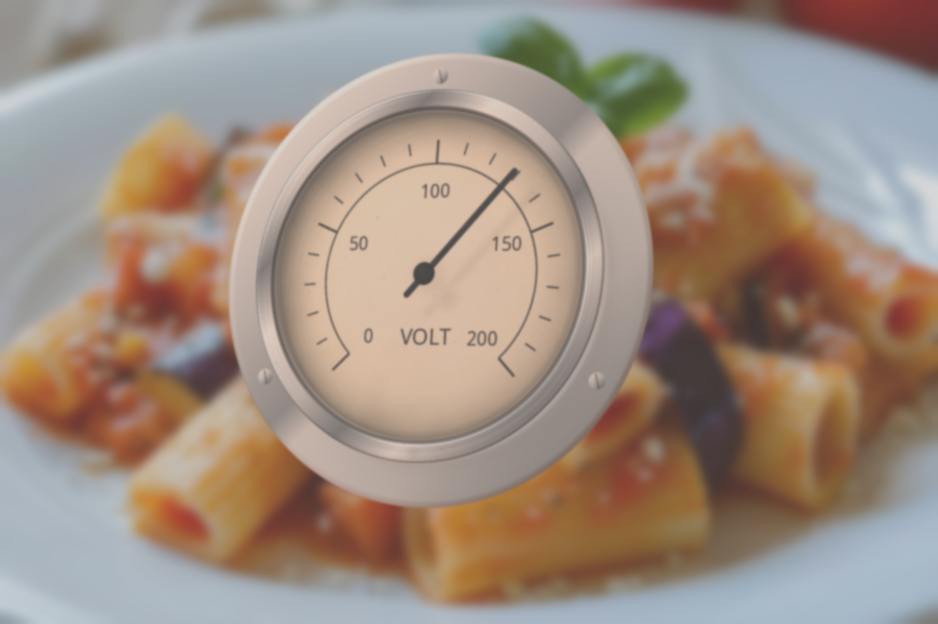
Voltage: 130 V
